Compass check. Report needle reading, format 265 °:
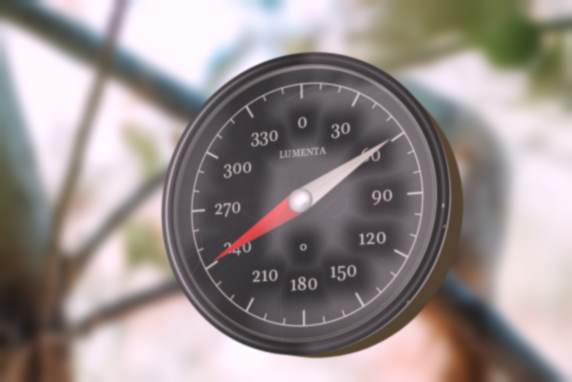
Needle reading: 240 °
